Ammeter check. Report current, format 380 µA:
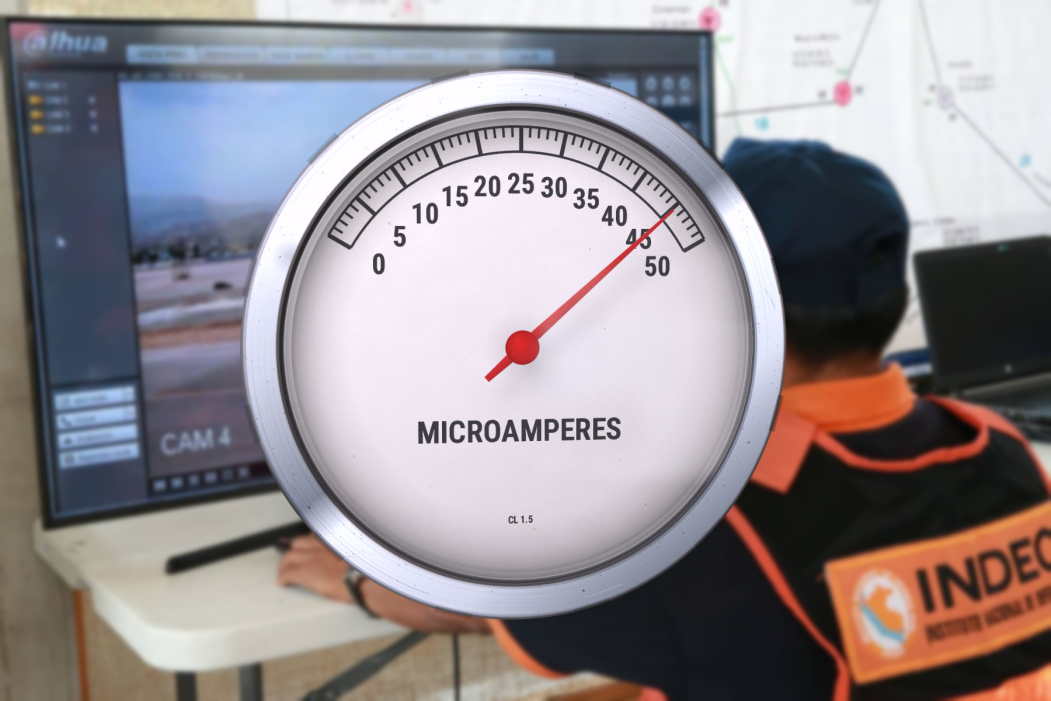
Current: 45 µA
